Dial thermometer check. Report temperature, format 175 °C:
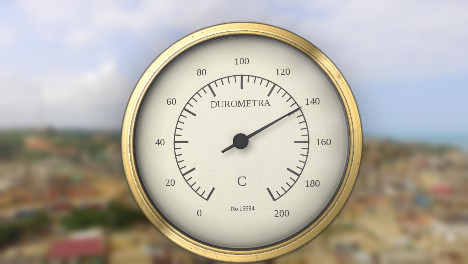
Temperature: 140 °C
